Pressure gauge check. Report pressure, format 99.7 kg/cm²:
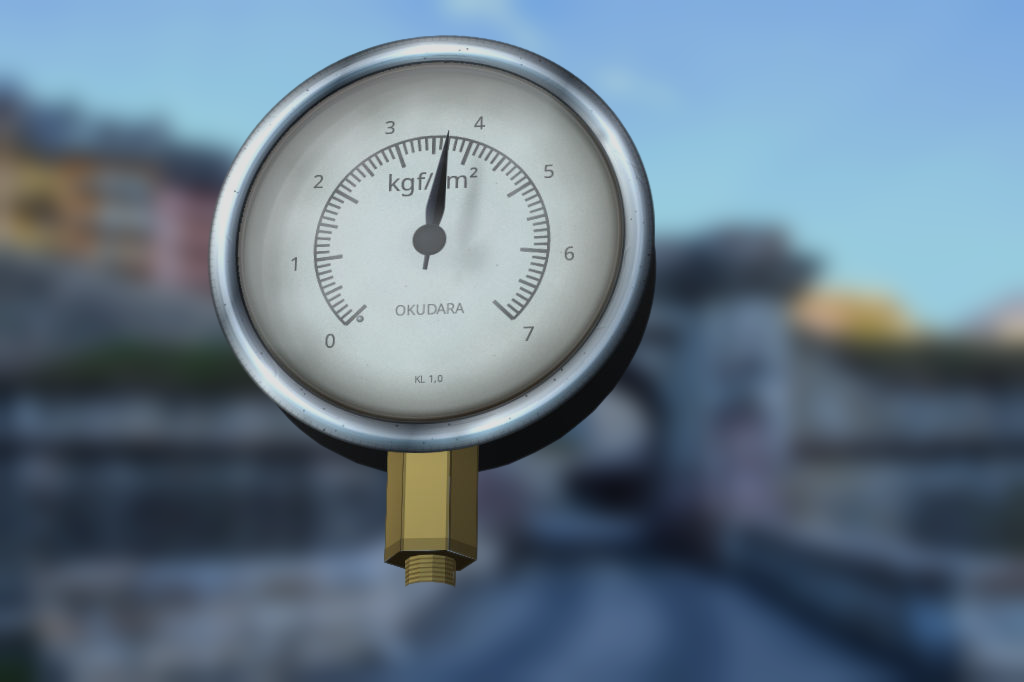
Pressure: 3.7 kg/cm²
